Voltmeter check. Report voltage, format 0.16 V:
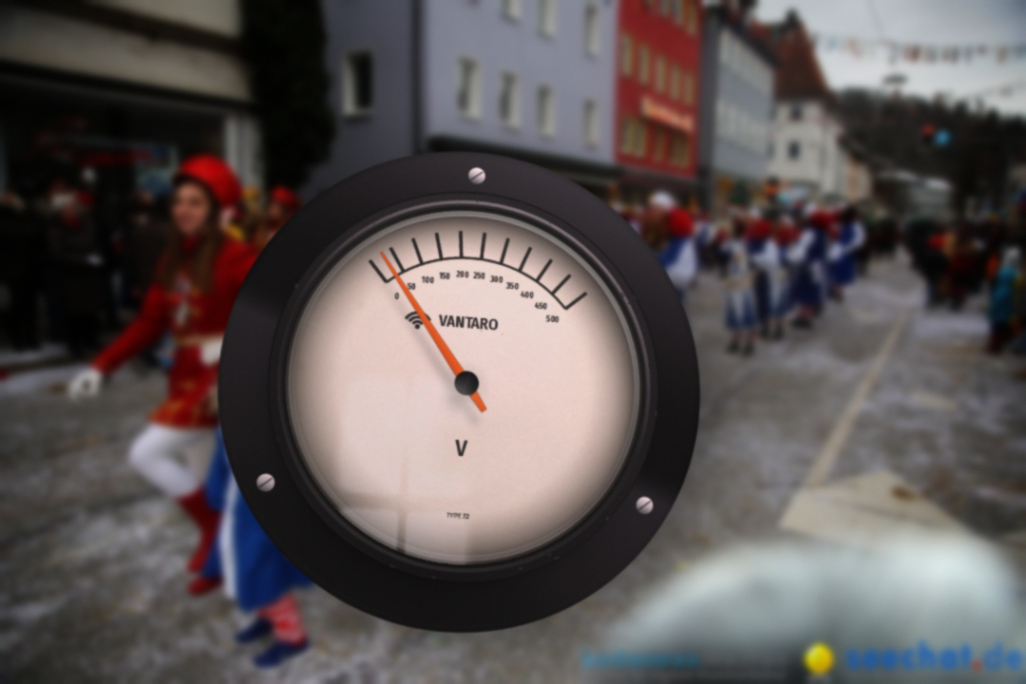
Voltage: 25 V
